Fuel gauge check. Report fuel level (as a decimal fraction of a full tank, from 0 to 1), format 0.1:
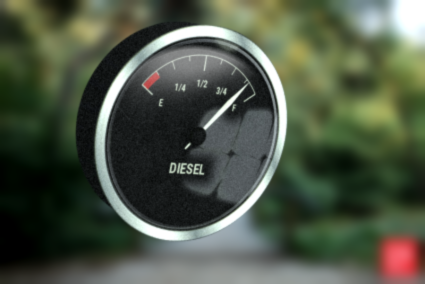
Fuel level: 0.875
